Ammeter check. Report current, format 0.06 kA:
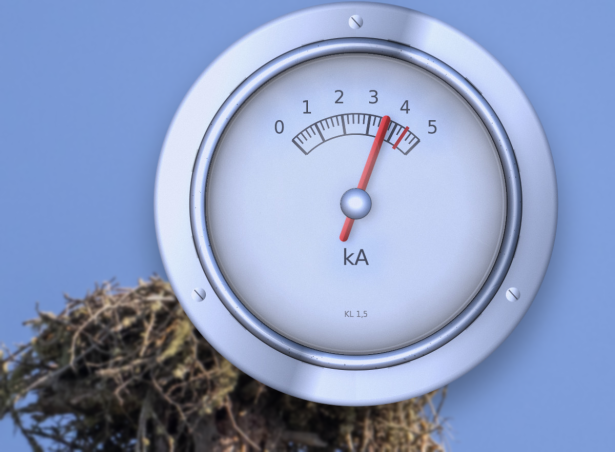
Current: 3.6 kA
